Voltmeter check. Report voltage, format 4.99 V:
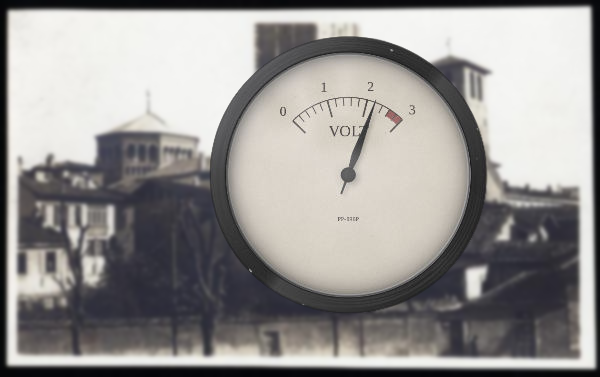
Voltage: 2.2 V
